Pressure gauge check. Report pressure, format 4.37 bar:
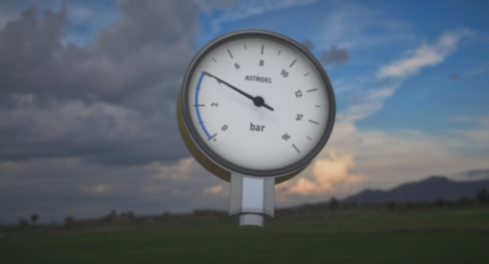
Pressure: 4 bar
